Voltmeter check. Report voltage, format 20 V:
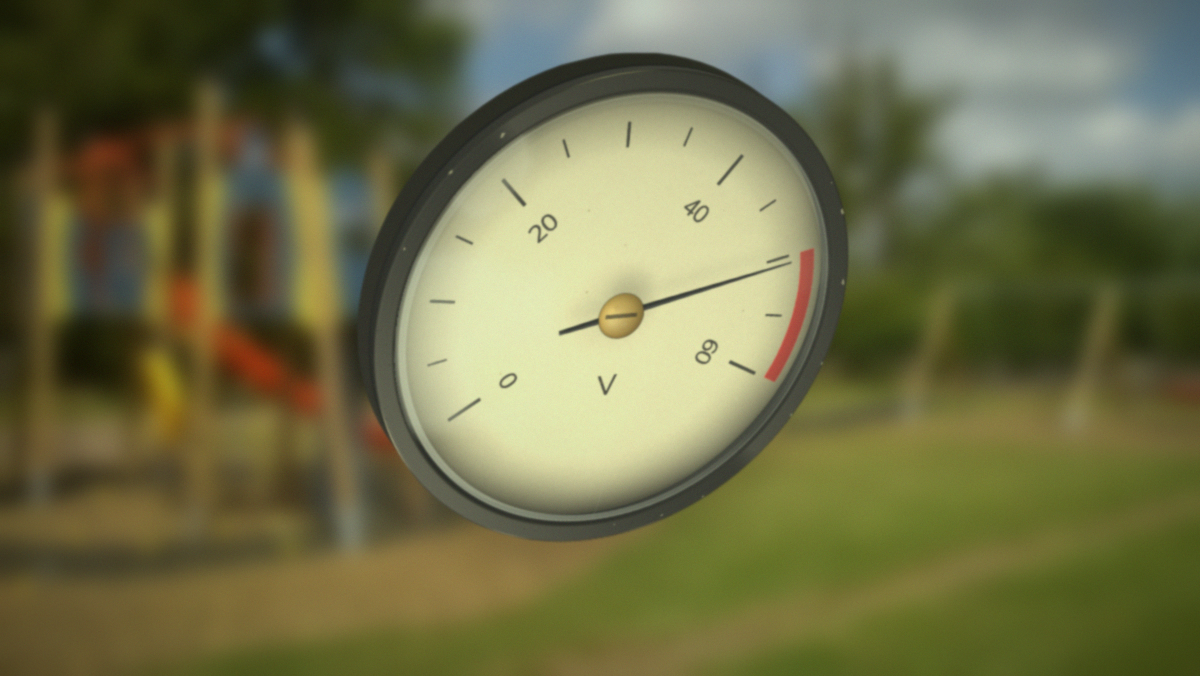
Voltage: 50 V
